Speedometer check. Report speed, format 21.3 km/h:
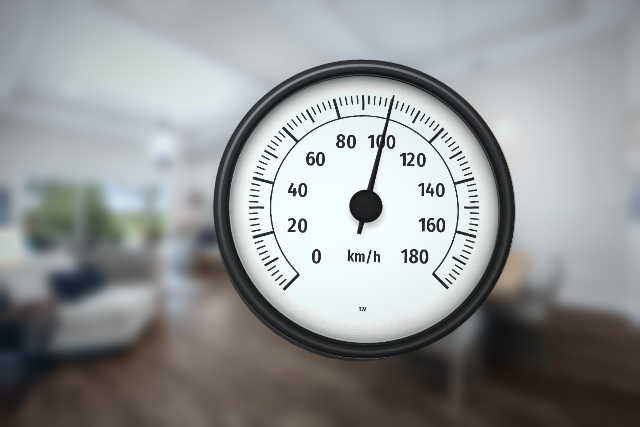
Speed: 100 km/h
